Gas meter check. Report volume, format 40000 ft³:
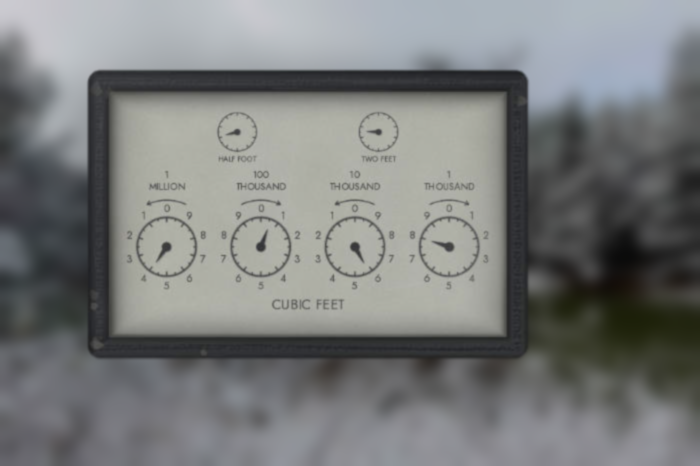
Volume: 405800 ft³
